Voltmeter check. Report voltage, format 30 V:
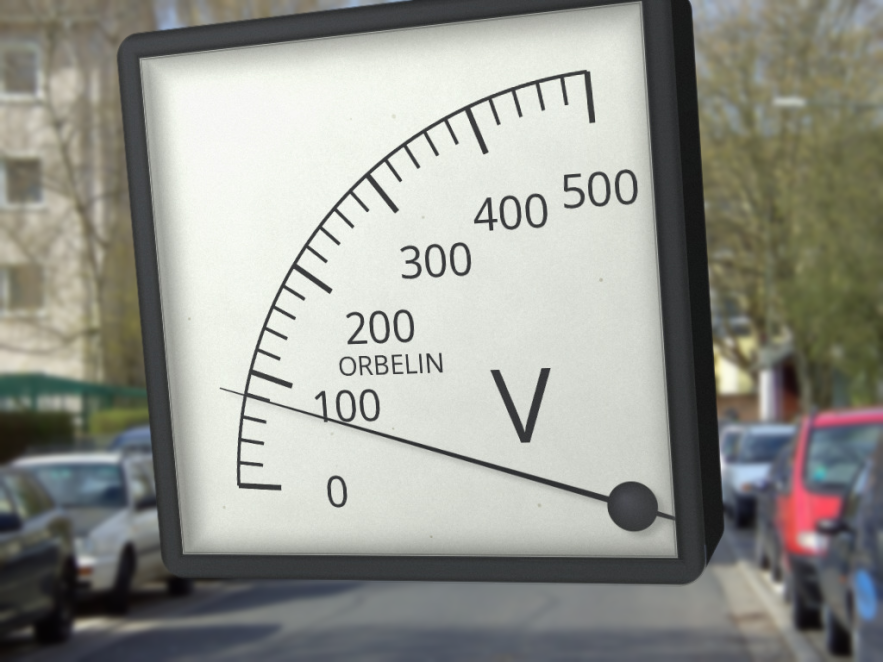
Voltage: 80 V
